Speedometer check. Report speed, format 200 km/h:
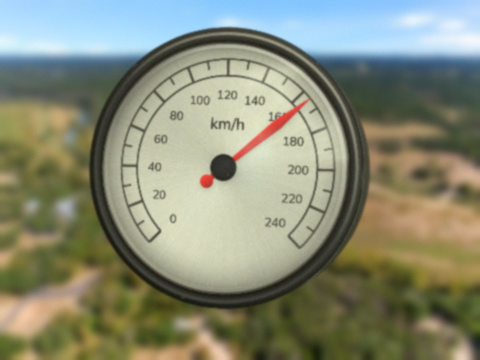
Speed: 165 km/h
